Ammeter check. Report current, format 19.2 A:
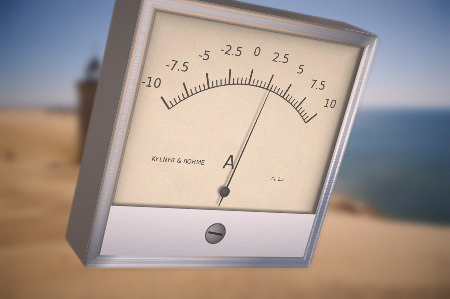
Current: 2.5 A
